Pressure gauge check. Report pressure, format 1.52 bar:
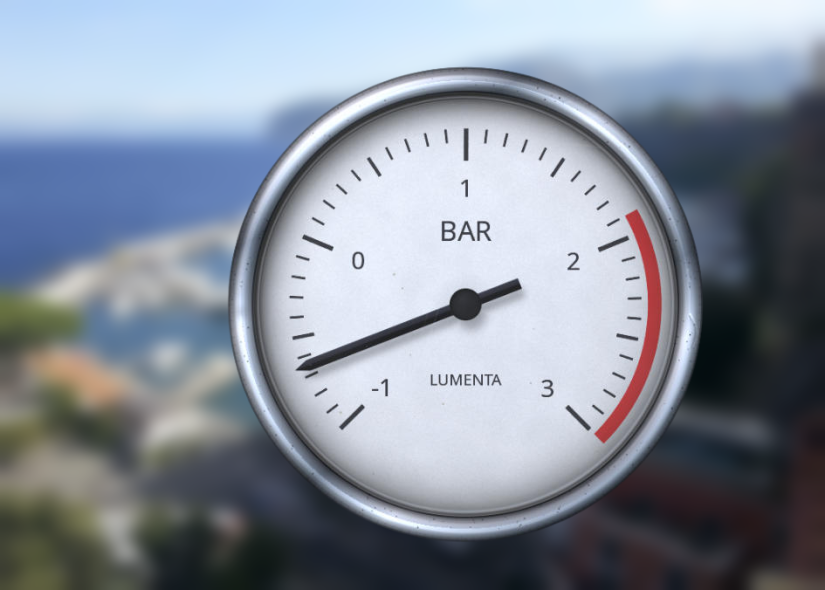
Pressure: -0.65 bar
